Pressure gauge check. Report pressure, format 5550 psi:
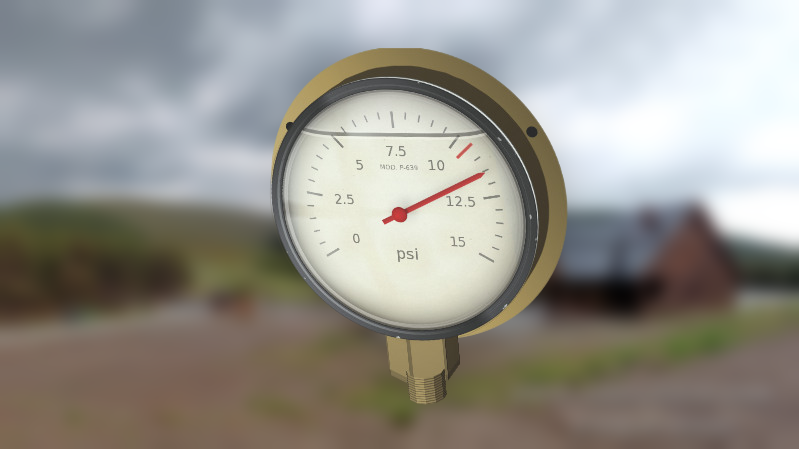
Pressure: 11.5 psi
